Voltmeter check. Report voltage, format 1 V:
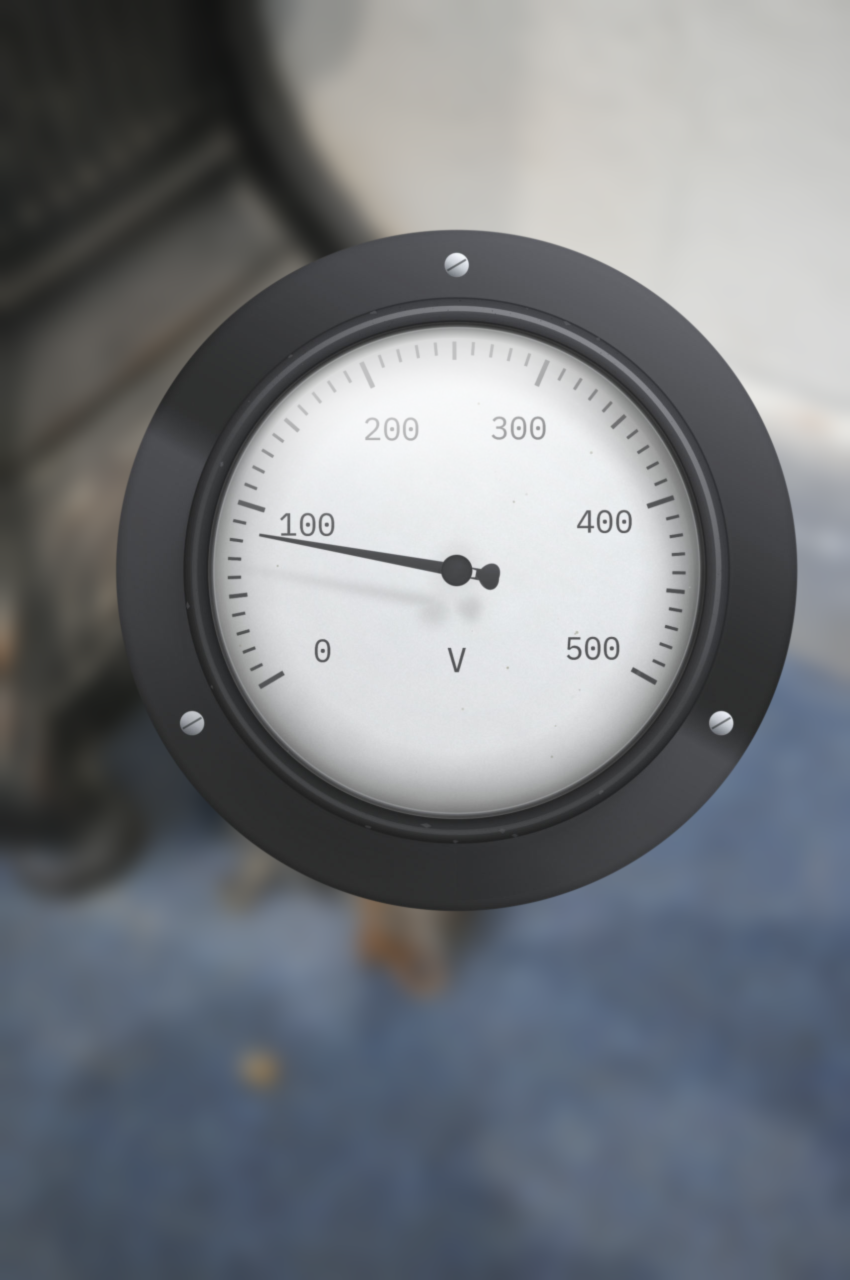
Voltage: 85 V
